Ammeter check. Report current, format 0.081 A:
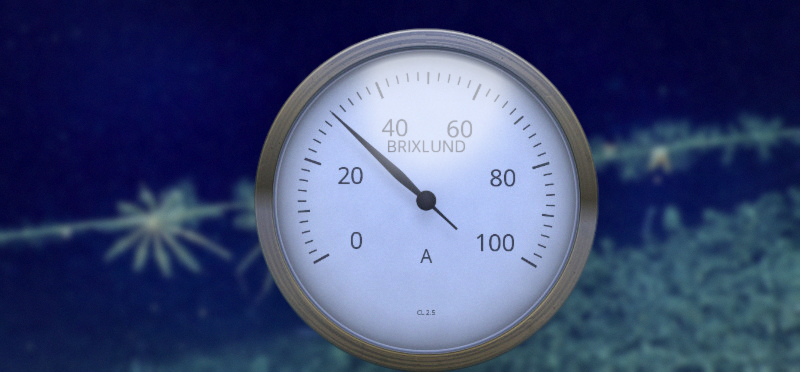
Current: 30 A
